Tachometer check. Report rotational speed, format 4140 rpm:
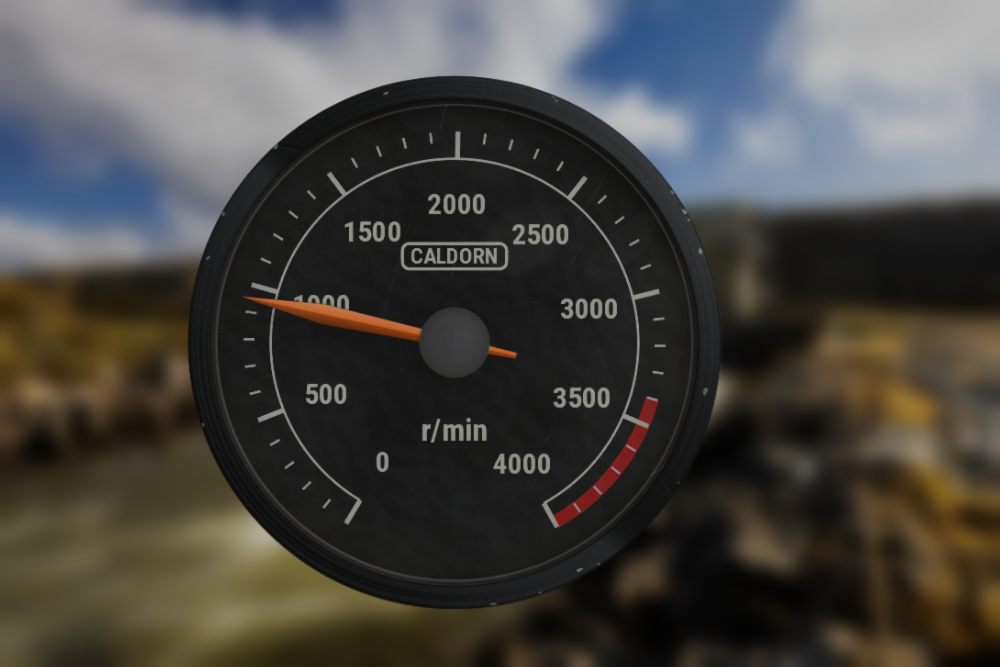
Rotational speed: 950 rpm
